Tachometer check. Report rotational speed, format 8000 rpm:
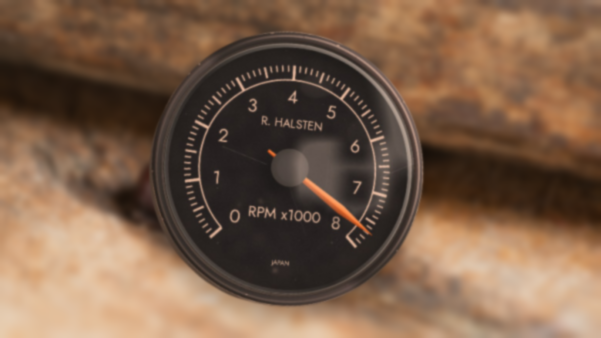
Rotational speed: 7700 rpm
